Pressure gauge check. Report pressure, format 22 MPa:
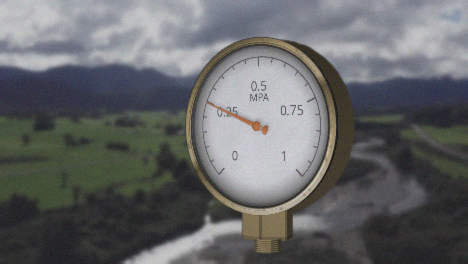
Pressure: 0.25 MPa
